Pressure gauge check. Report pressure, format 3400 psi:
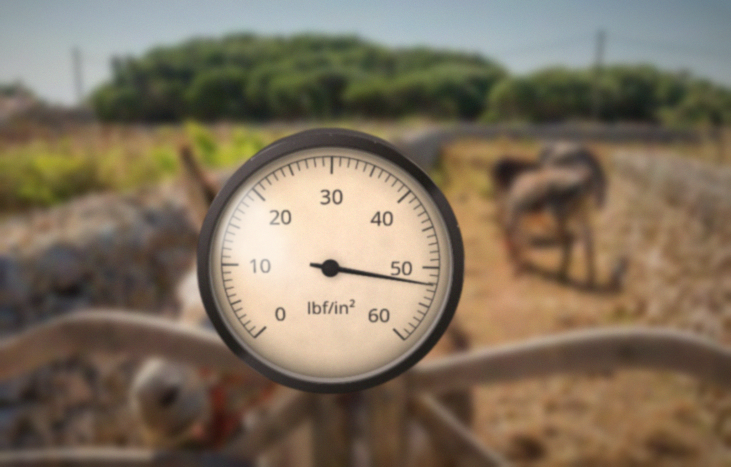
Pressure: 52 psi
